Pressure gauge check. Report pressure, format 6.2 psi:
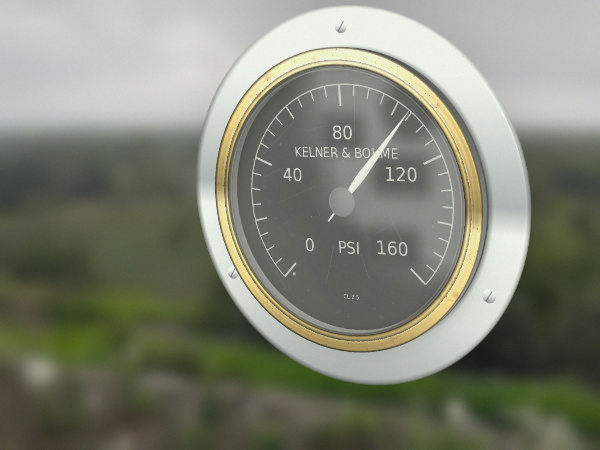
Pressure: 105 psi
